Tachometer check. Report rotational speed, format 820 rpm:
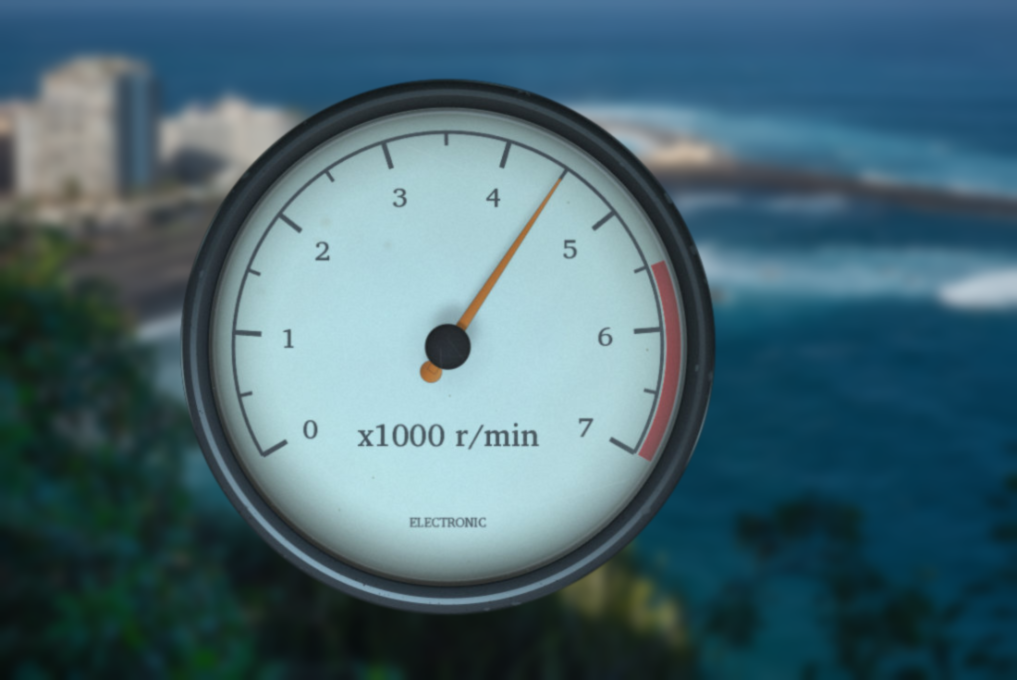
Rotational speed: 4500 rpm
